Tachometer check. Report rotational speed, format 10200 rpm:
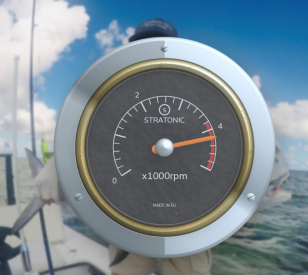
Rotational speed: 4200 rpm
